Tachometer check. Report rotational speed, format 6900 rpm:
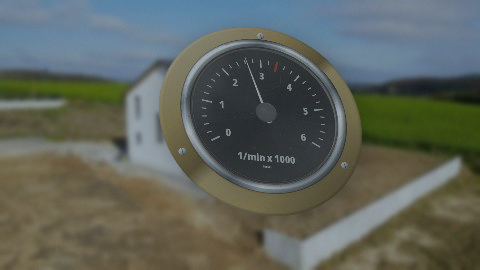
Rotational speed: 2600 rpm
